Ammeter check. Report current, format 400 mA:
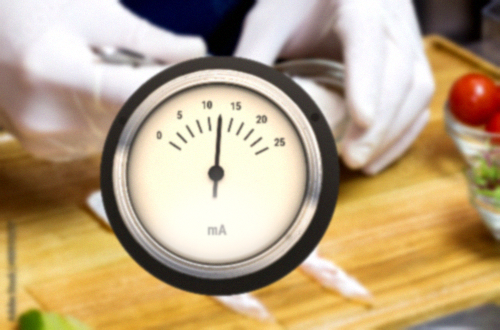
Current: 12.5 mA
